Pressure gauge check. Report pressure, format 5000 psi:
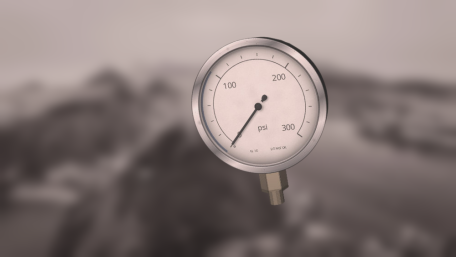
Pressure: 0 psi
